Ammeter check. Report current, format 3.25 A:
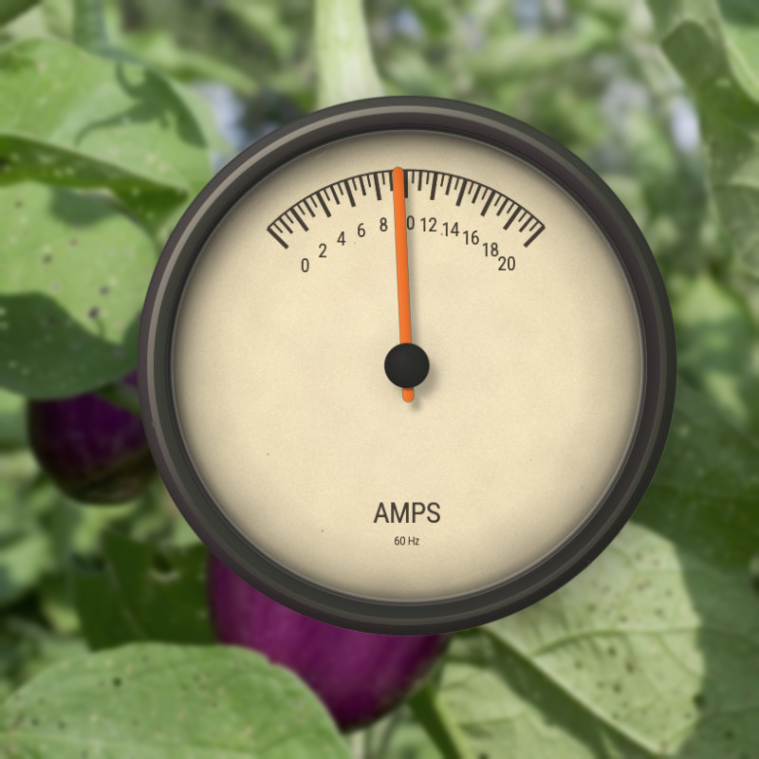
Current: 9.5 A
